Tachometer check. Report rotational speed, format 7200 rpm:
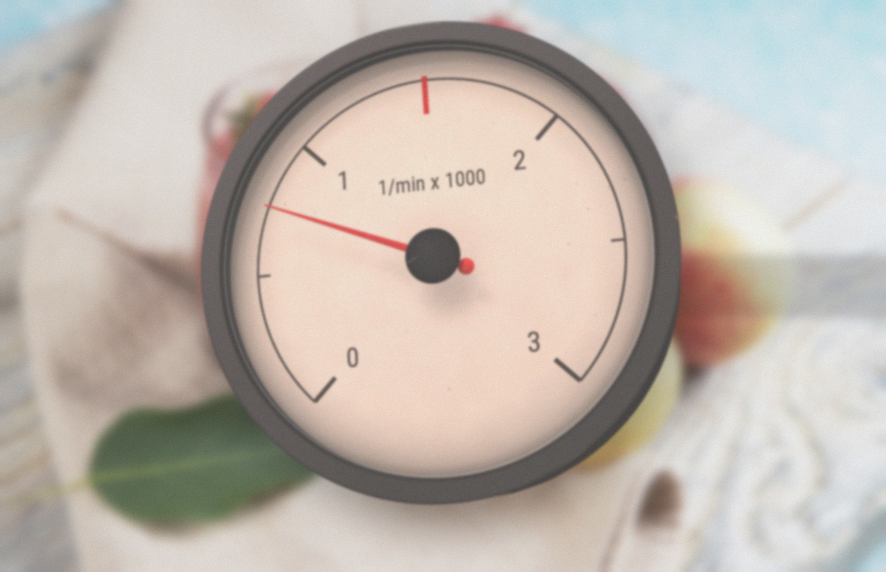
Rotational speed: 750 rpm
